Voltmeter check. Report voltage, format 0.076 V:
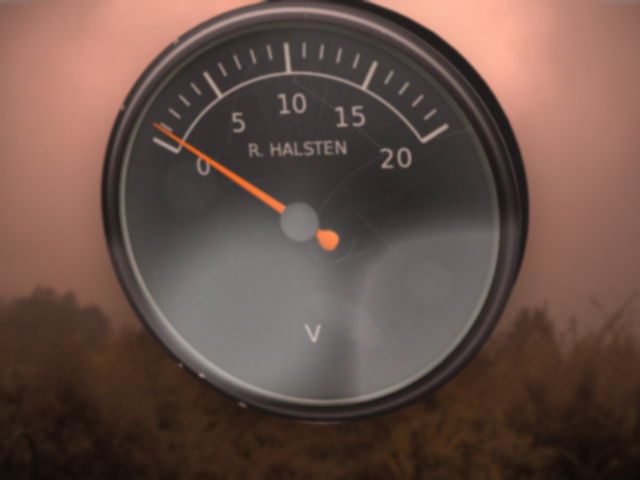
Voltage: 1 V
